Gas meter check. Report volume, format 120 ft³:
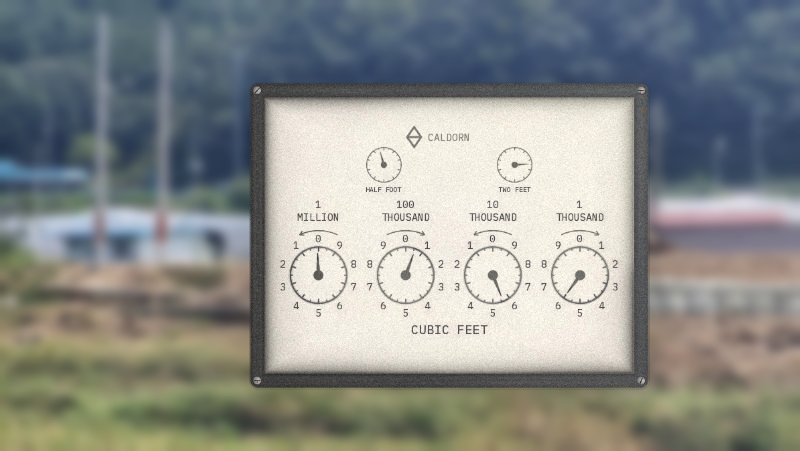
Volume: 5600 ft³
